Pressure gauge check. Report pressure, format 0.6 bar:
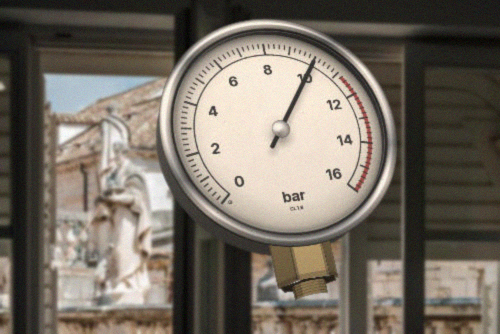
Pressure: 10 bar
